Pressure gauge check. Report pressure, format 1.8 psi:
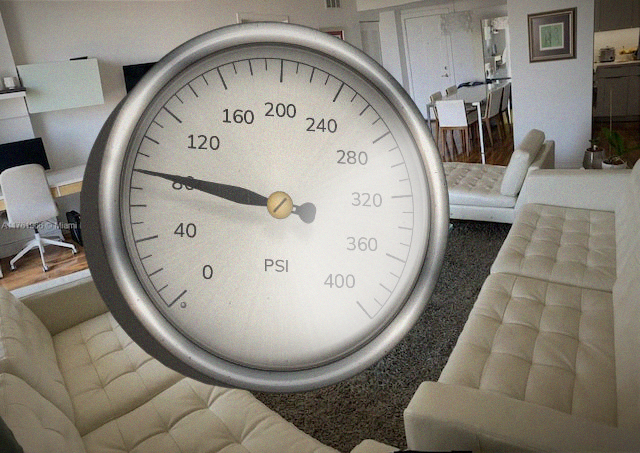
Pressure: 80 psi
